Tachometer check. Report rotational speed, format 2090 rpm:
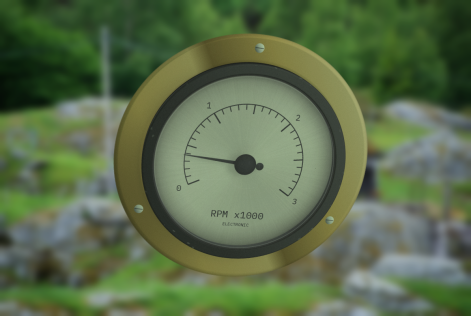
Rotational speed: 400 rpm
